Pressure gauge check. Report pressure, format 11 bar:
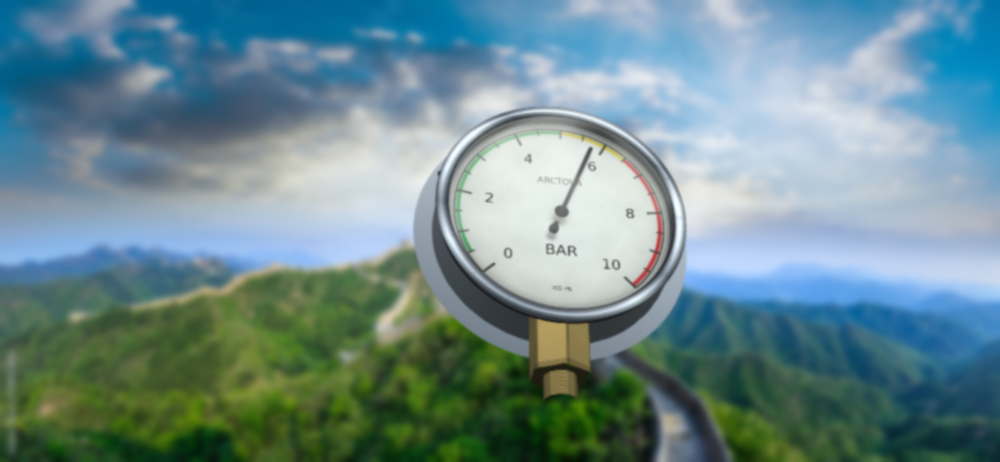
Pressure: 5.75 bar
